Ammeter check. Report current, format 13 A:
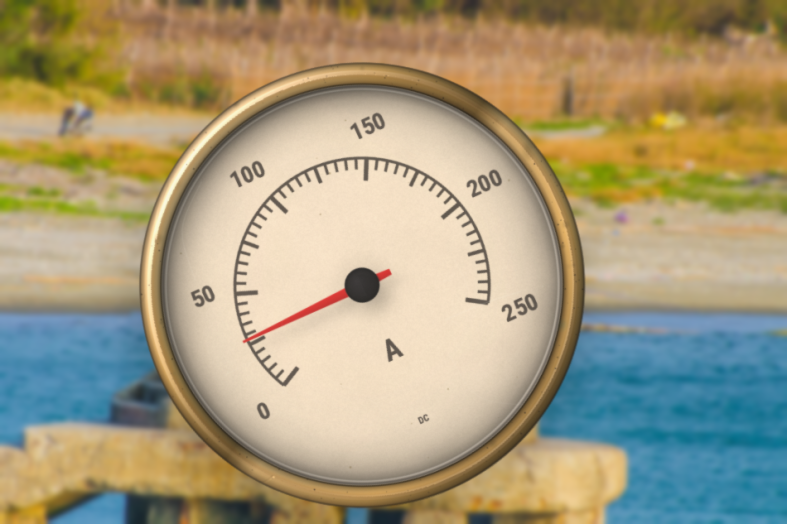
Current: 27.5 A
